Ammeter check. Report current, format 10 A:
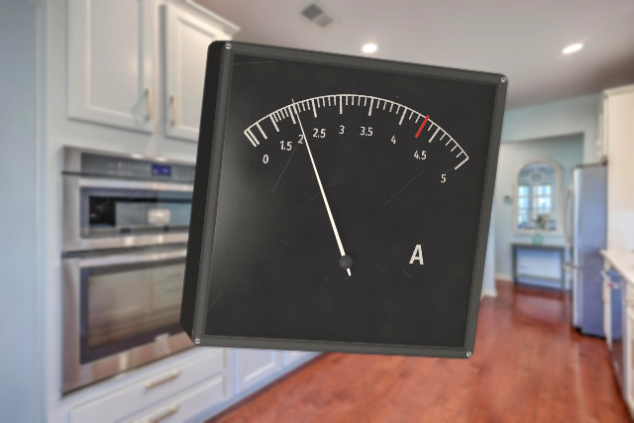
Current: 2.1 A
